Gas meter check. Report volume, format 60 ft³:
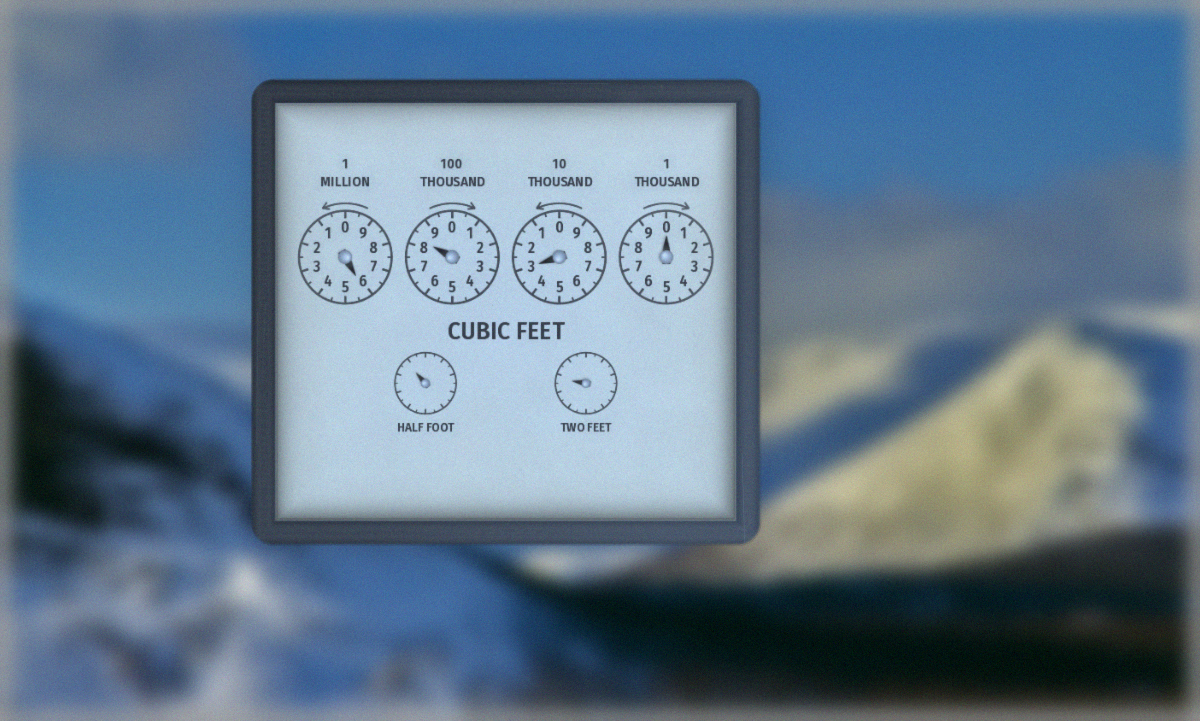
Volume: 583000 ft³
